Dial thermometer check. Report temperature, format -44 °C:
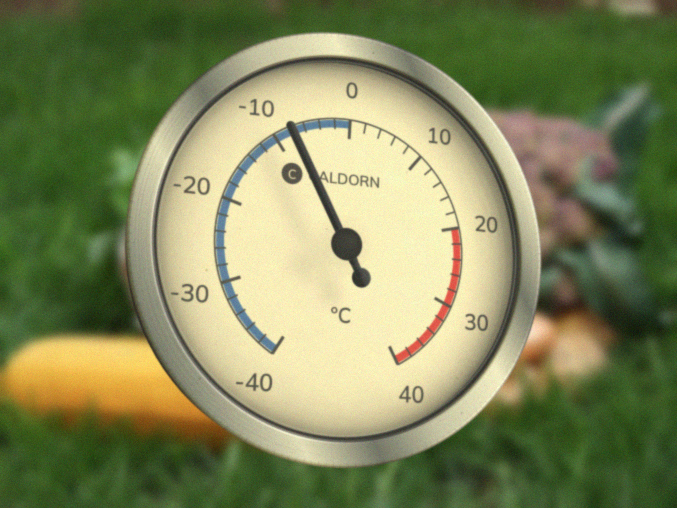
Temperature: -8 °C
